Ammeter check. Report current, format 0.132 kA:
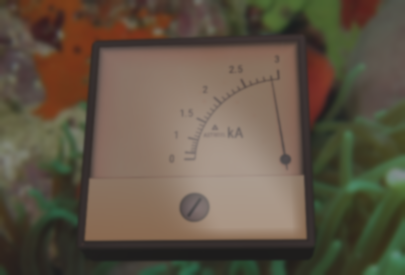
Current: 2.9 kA
